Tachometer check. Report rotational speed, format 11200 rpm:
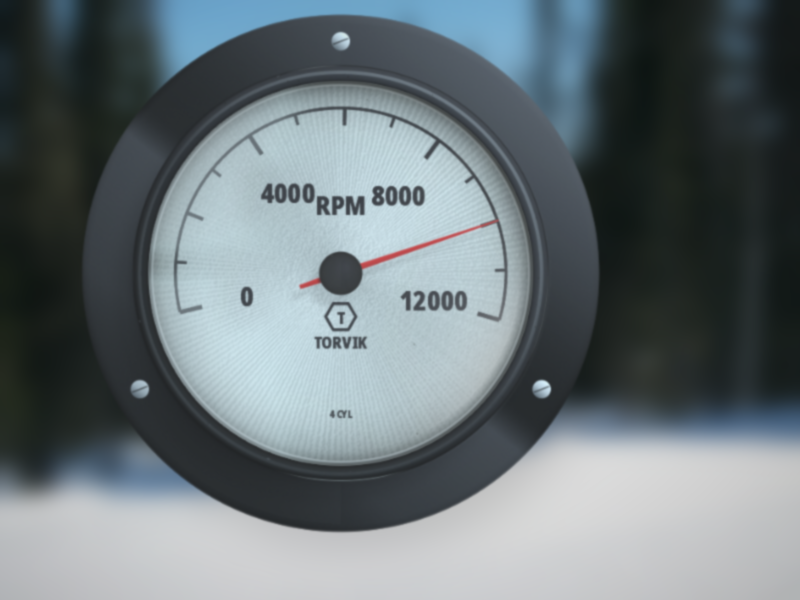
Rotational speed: 10000 rpm
